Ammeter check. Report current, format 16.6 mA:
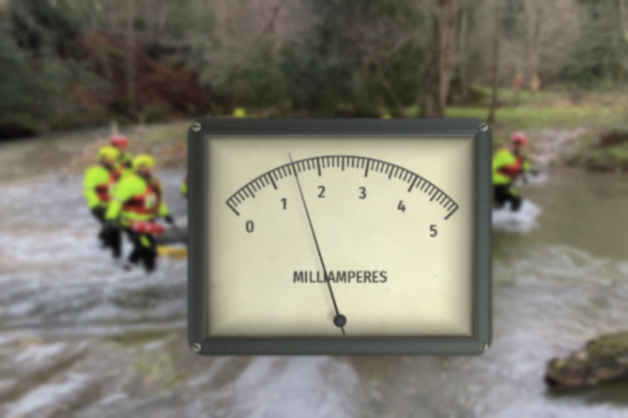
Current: 1.5 mA
